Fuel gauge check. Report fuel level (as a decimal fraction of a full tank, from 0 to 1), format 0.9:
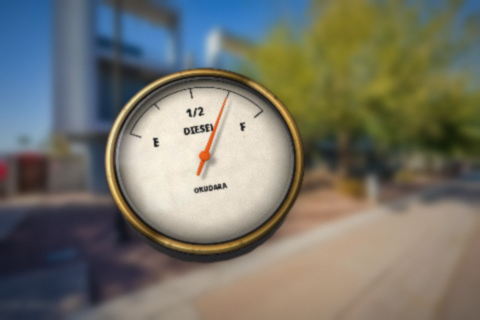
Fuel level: 0.75
